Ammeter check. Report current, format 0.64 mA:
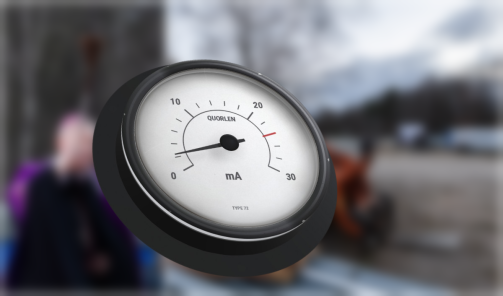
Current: 2 mA
